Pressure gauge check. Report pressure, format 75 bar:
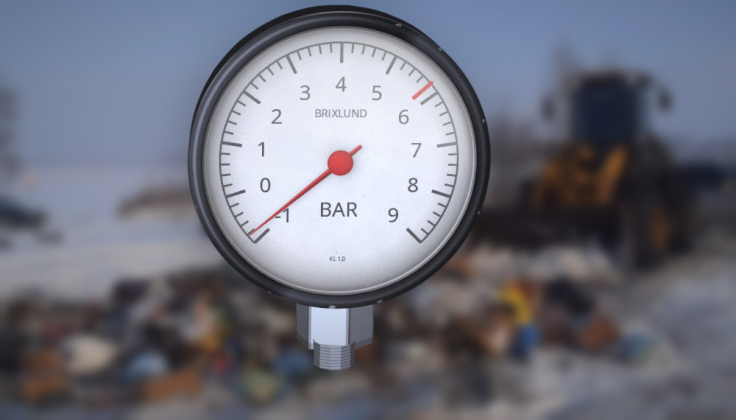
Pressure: -0.8 bar
